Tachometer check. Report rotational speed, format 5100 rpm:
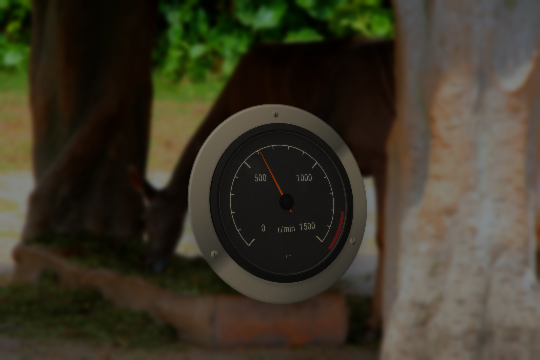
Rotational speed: 600 rpm
